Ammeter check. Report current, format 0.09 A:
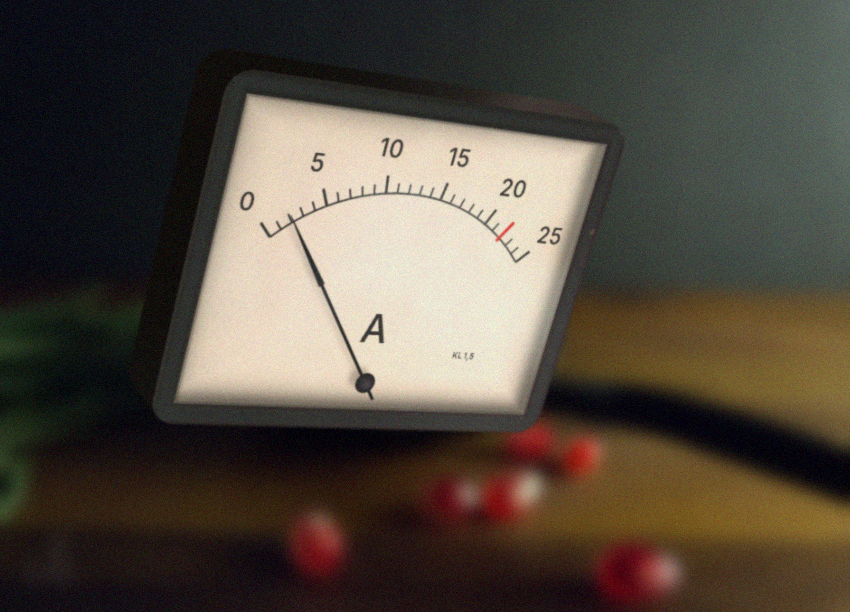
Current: 2 A
